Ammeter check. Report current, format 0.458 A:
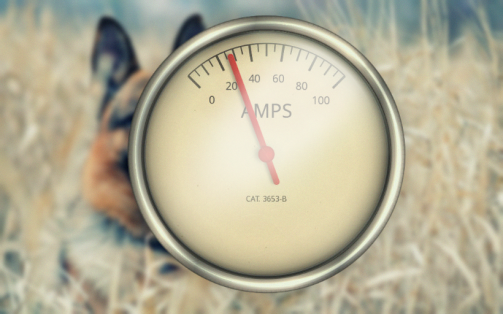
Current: 27.5 A
